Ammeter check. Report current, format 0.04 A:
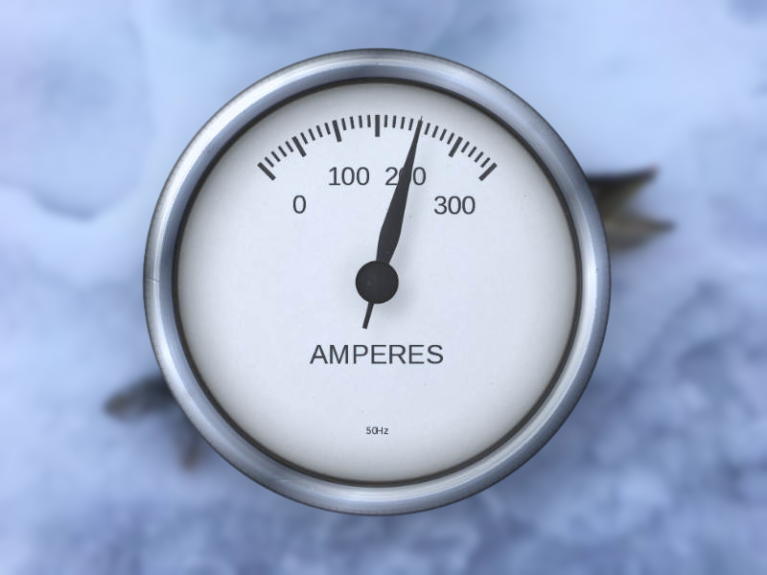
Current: 200 A
